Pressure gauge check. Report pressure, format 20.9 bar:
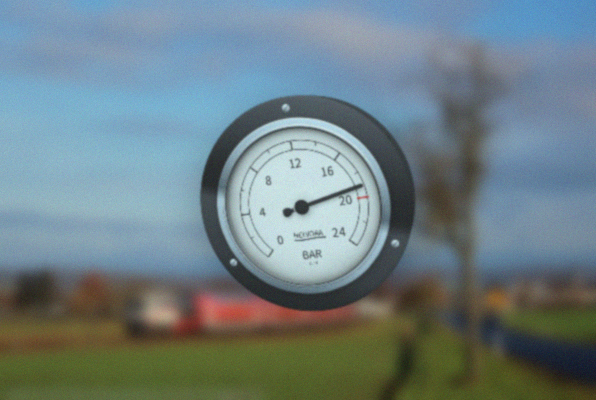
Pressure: 19 bar
